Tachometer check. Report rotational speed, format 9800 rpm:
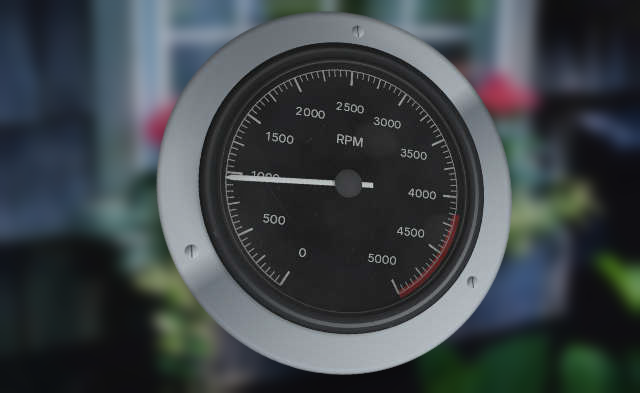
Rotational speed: 950 rpm
